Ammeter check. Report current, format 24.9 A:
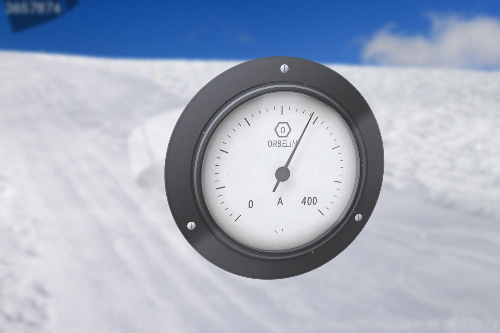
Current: 240 A
